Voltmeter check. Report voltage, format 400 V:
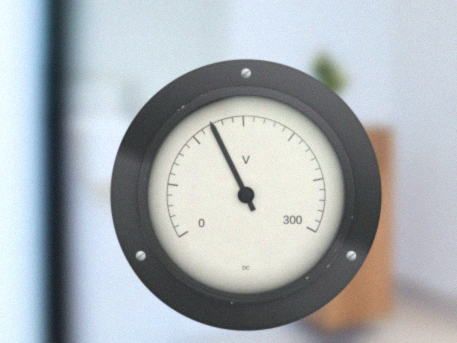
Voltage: 120 V
